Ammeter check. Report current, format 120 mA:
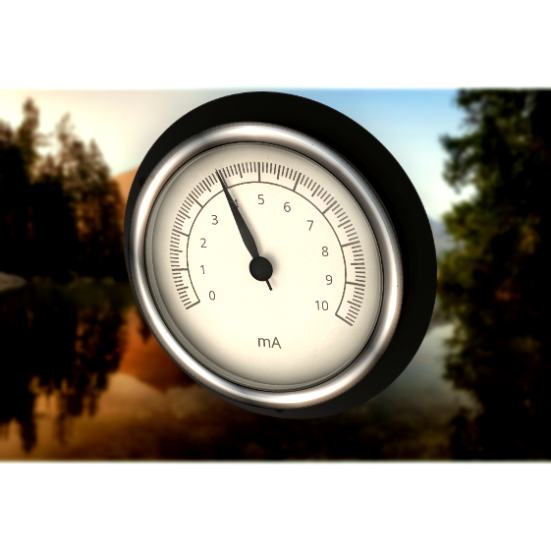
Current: 4 mA
